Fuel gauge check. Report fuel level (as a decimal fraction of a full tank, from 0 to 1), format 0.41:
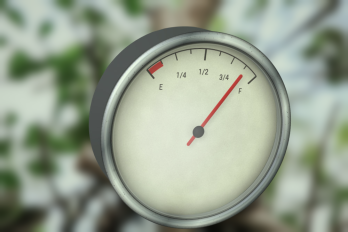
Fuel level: 0.875
